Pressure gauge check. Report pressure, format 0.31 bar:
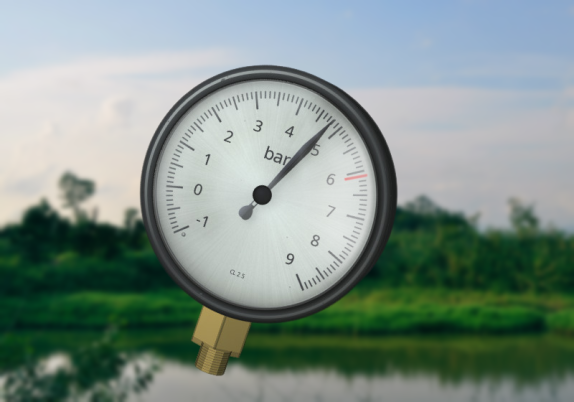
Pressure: 4.8 bar
